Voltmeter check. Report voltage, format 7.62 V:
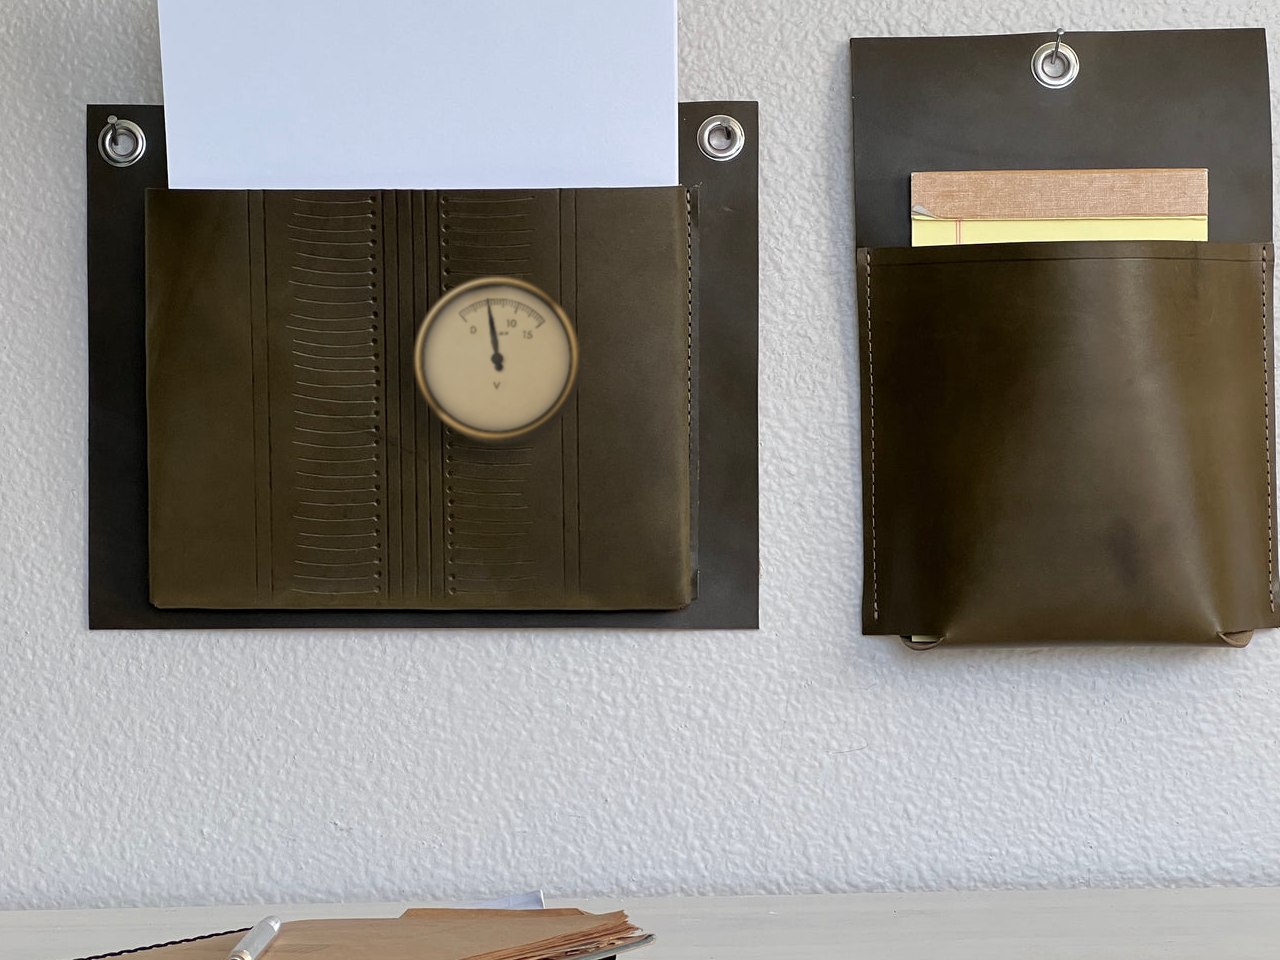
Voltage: 5 V
